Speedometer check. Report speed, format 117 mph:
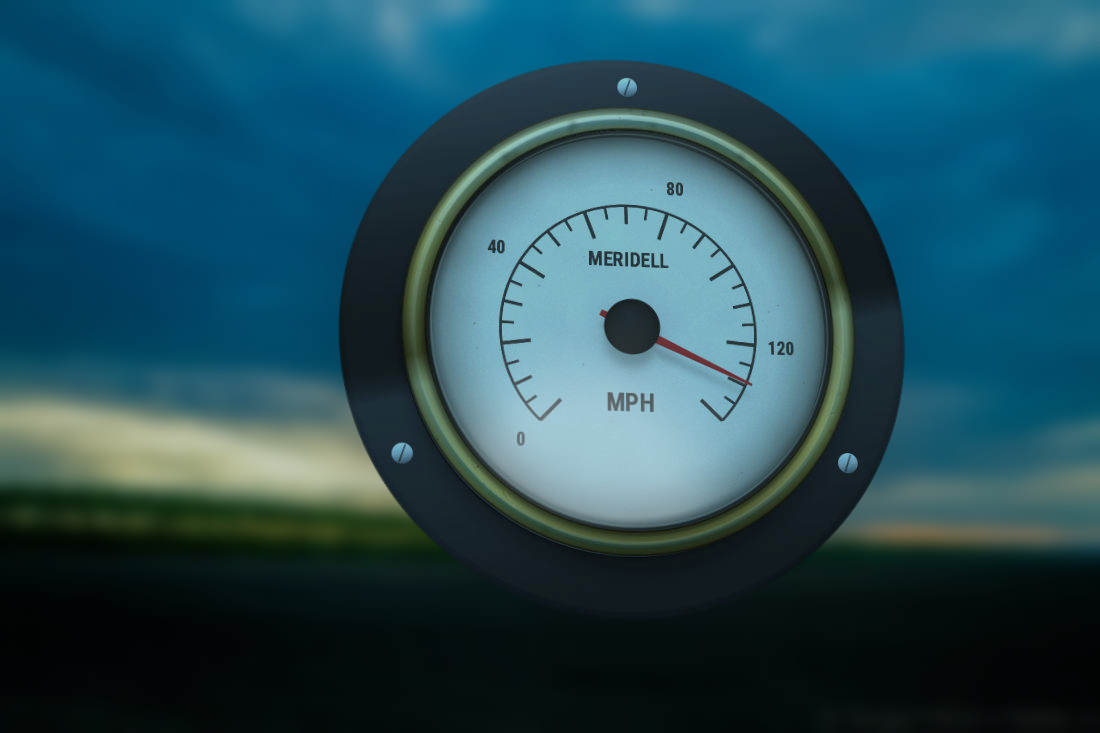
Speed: 130 mph
